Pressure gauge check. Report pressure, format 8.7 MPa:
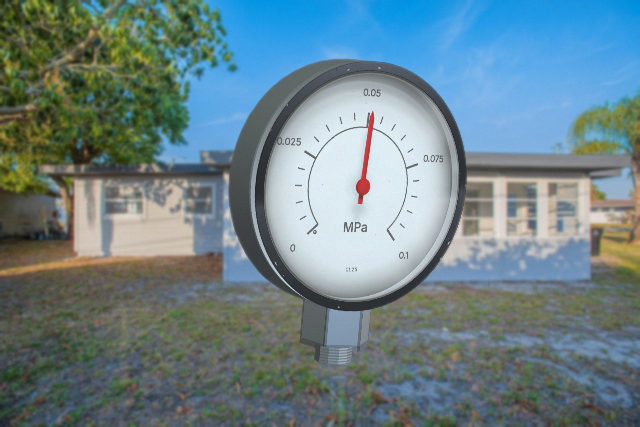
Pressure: 0.05 MPa
